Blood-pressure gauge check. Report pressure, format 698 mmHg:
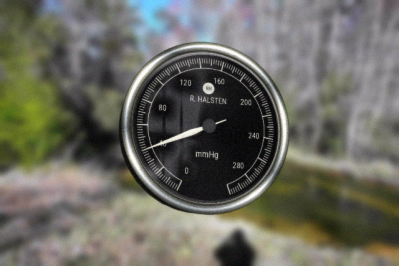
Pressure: 40 mmHg
